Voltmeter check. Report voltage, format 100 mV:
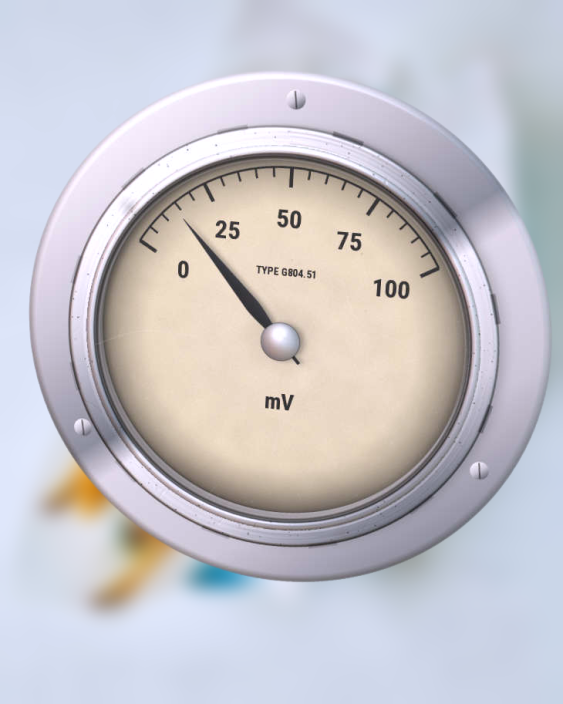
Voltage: 15 mV
